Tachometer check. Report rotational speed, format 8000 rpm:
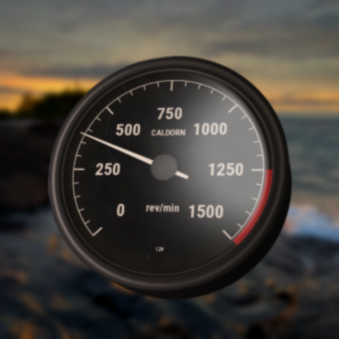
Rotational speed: 375 rpm
